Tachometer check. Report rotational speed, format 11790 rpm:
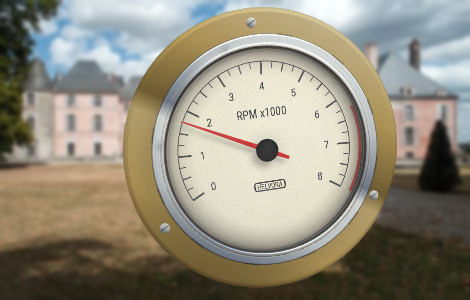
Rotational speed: 1750 rpm
